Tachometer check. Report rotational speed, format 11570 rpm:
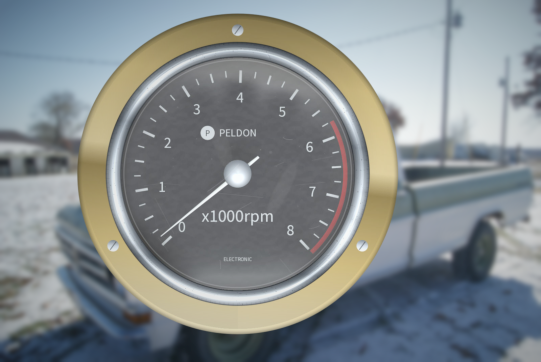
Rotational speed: 125 rpm
